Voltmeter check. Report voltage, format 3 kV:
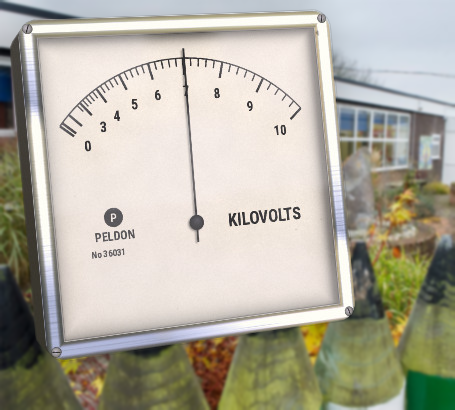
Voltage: 7 kV
